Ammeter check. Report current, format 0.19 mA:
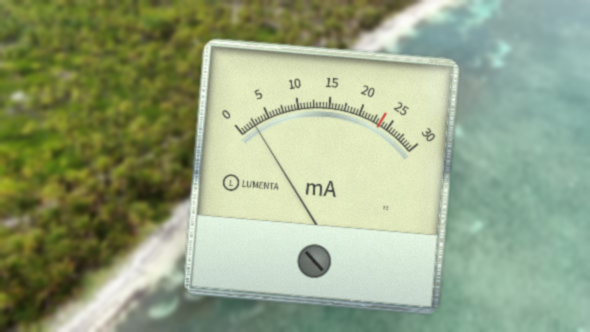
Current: 2.5 mA
